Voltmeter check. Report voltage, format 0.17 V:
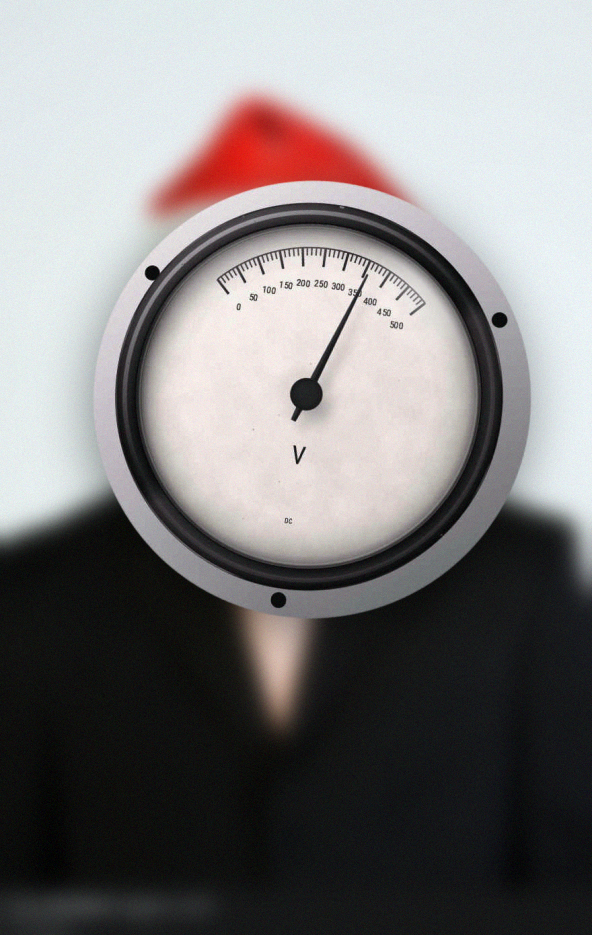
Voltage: 360 V
